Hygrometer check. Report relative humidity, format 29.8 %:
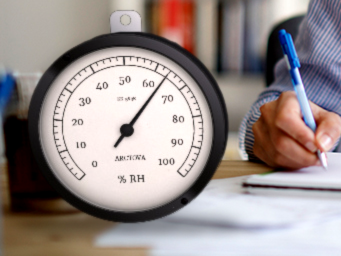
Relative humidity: 64 %
